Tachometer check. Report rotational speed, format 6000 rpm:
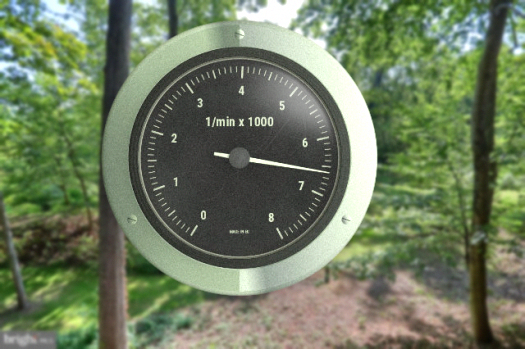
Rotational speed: 6600 rpm
